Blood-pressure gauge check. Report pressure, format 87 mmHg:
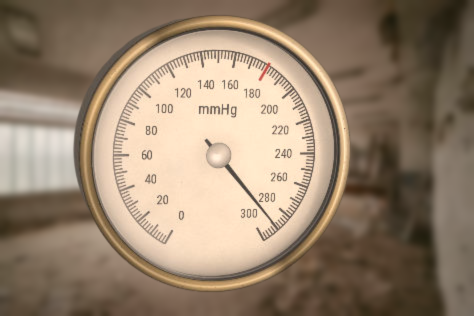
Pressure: 290 mmHg
